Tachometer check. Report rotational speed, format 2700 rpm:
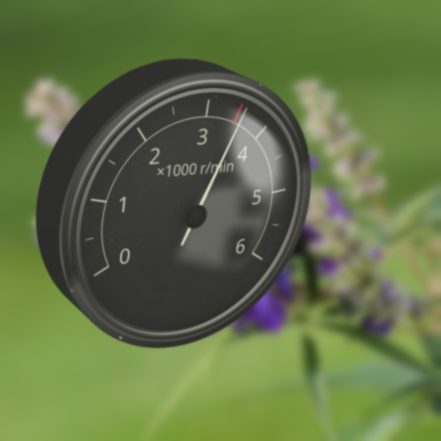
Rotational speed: 3500 rpm
